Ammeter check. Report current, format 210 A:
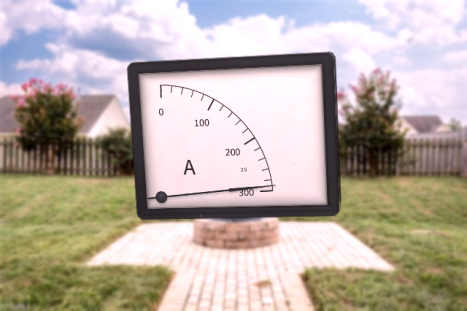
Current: 290 A
